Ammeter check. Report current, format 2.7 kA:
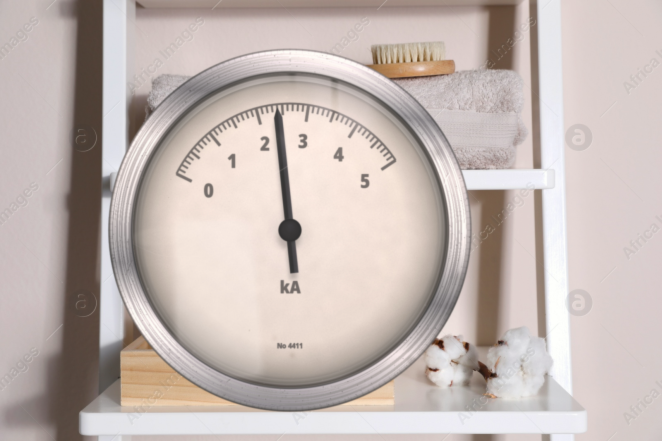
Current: 2.4 kA
